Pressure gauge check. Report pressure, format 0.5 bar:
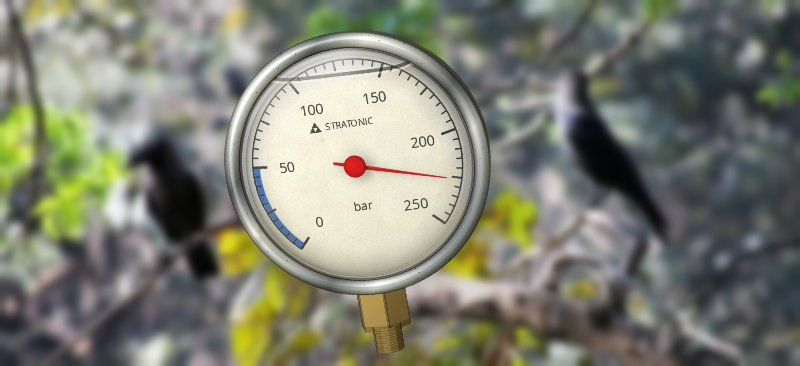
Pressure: 225 bar
